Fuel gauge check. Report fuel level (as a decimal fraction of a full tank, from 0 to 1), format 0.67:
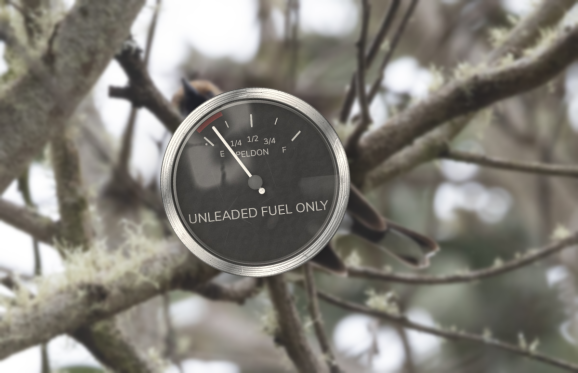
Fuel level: 0.125
